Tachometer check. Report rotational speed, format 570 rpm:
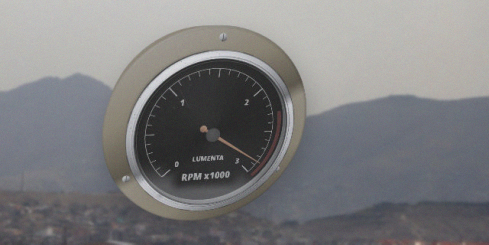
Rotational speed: 2850 rpm
